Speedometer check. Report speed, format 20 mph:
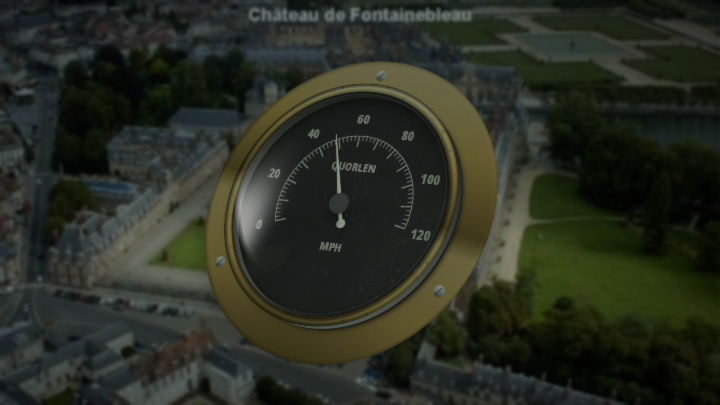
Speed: 50 mph
